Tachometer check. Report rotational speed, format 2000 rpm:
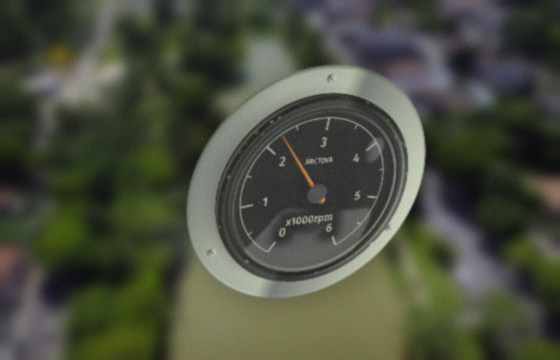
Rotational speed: 2250 rpm
